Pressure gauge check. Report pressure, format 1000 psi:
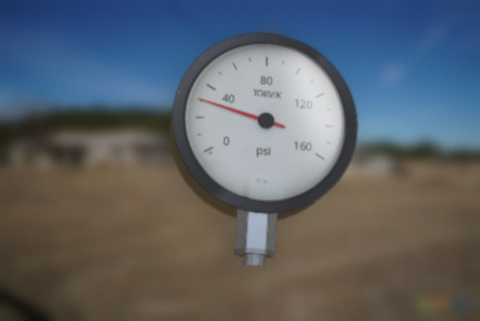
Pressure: 30 psi
